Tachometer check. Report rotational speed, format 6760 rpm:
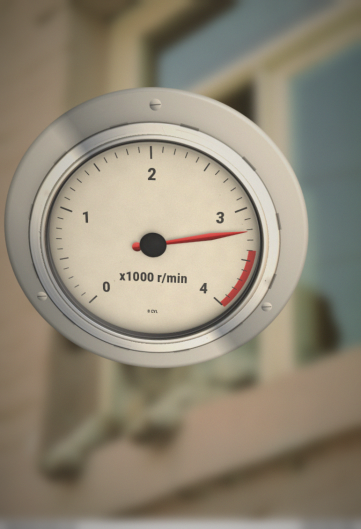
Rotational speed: 3200 rpm
